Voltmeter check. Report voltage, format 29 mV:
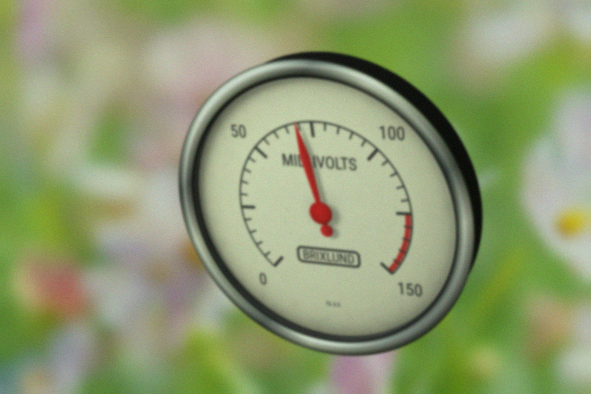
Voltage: 70 mV
